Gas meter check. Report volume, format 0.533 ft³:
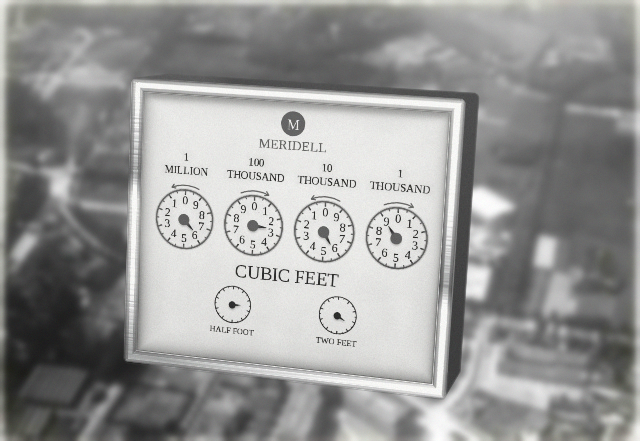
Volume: 625900 ft³
